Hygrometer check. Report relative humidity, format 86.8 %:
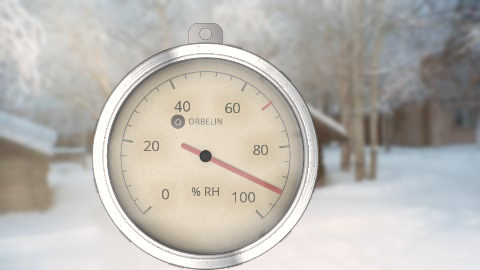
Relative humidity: 92 %
